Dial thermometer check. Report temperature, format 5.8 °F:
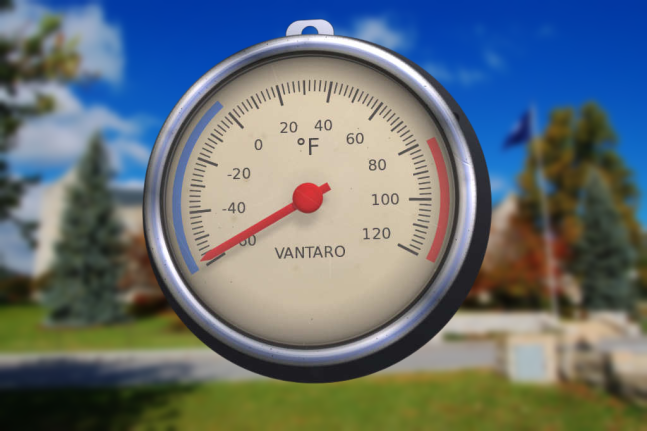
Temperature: -58 °F
